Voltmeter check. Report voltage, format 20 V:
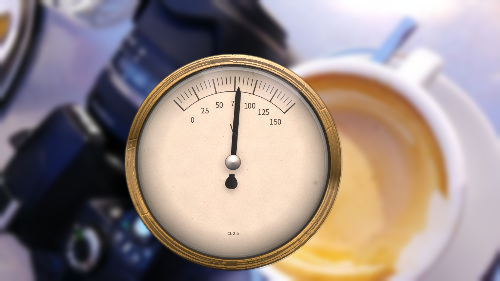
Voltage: 80 V
